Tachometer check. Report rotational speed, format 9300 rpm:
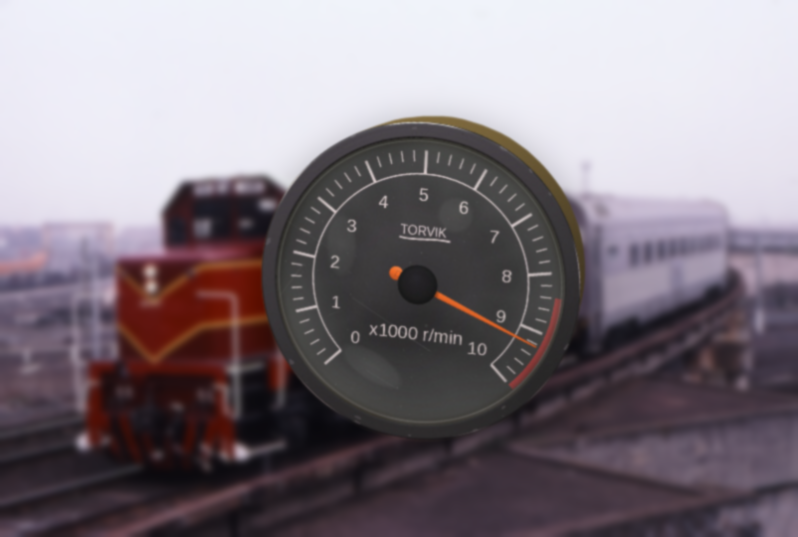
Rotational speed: 9200 rpm
